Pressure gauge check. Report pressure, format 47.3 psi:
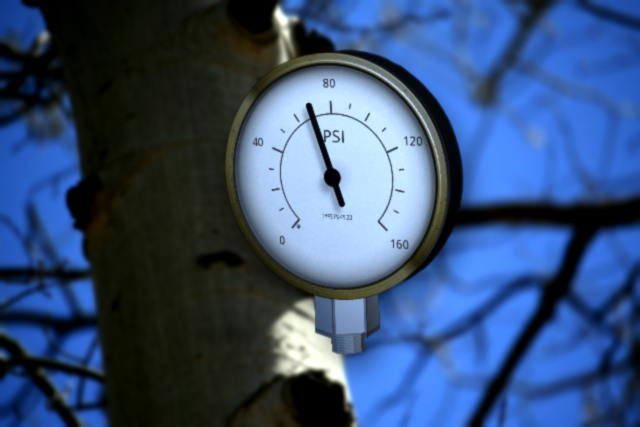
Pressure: 70 psi
